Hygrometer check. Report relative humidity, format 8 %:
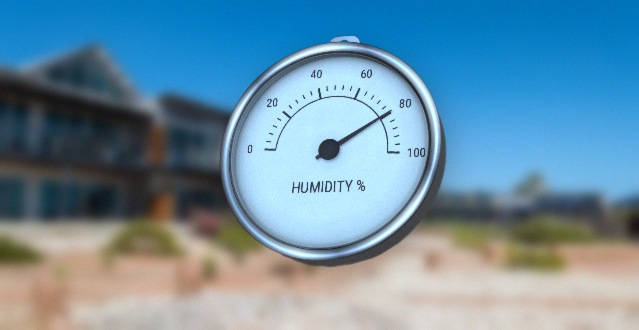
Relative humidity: 80 %
